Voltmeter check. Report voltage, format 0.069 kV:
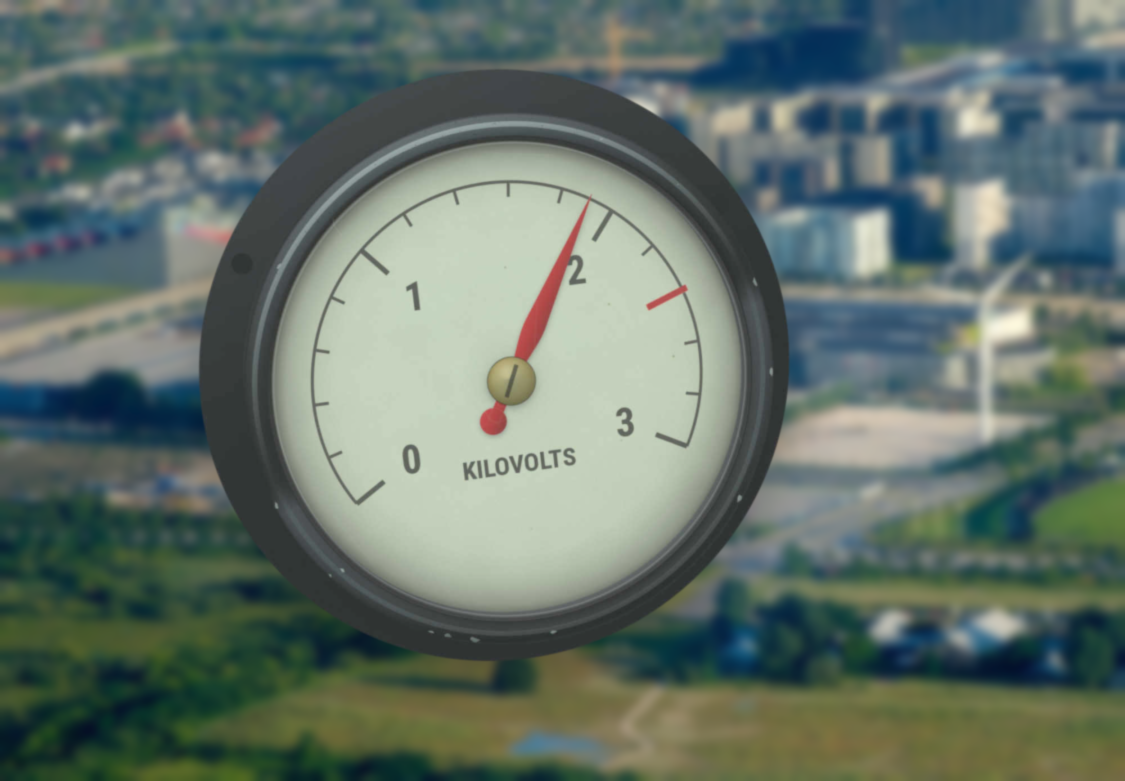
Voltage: 1.9 kV
